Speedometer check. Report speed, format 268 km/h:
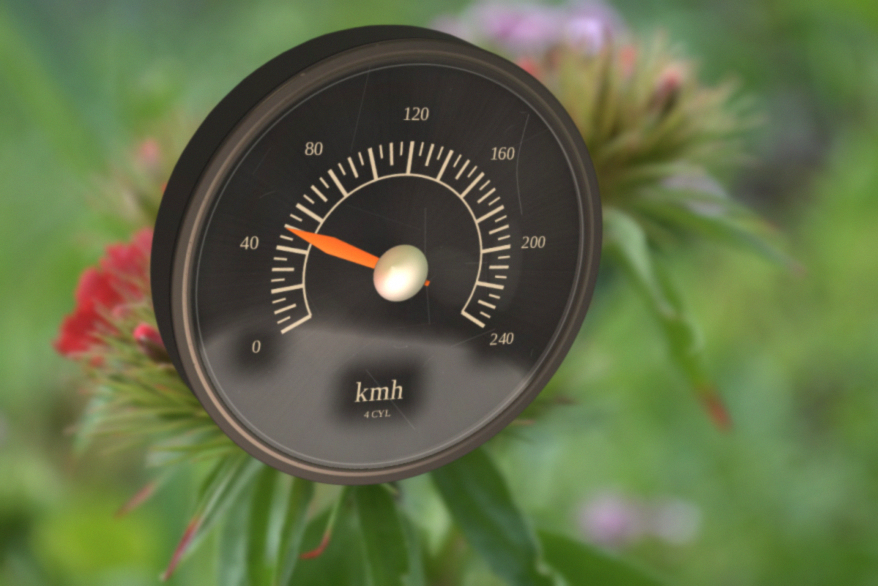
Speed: 50 km/h
